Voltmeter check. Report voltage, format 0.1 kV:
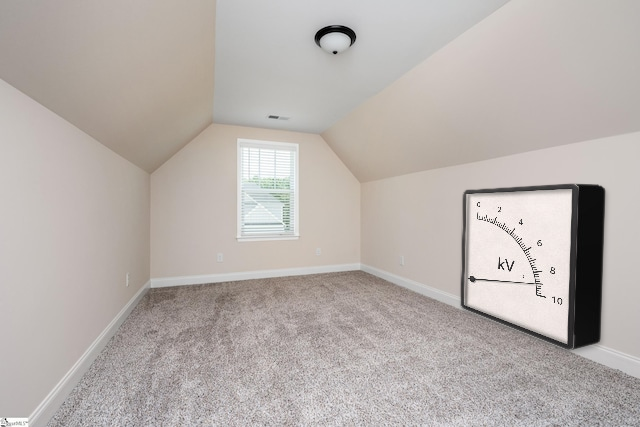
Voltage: 9 kV
